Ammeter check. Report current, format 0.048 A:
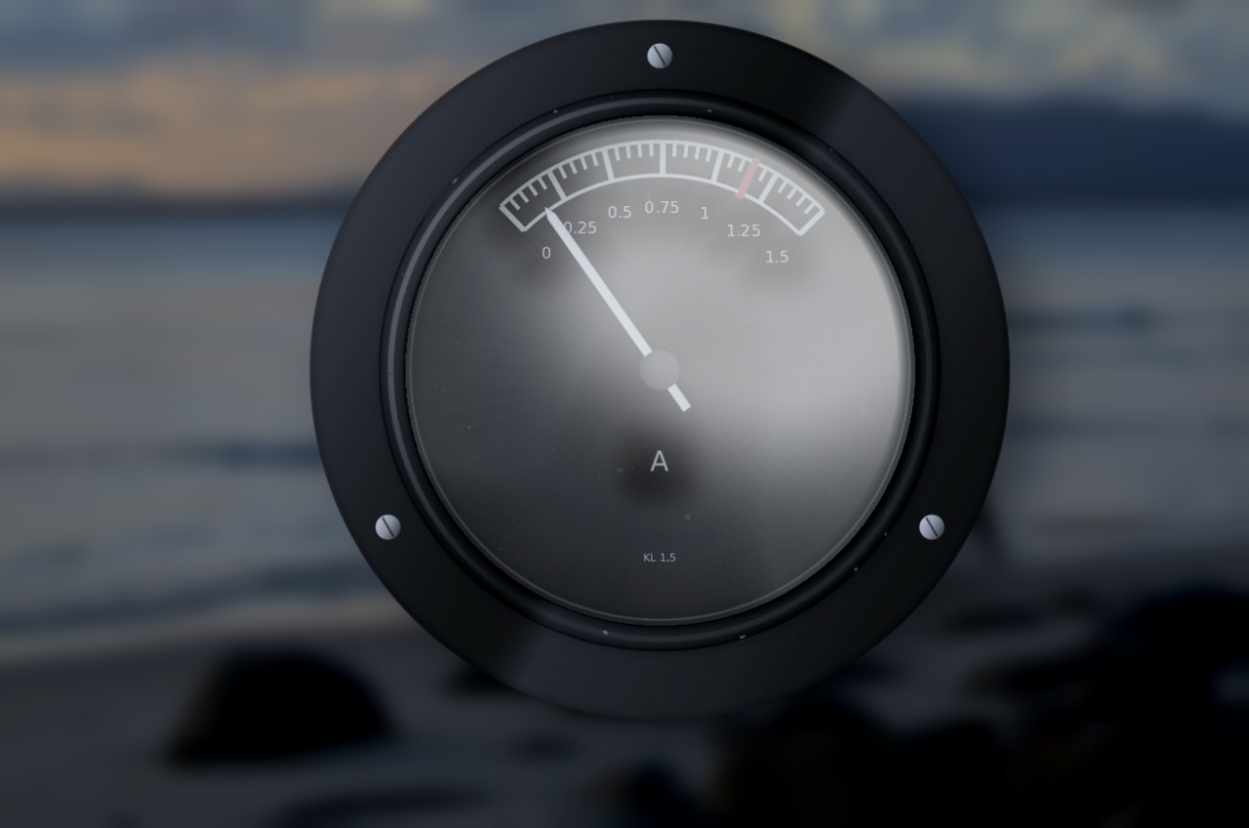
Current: 0.15 A
